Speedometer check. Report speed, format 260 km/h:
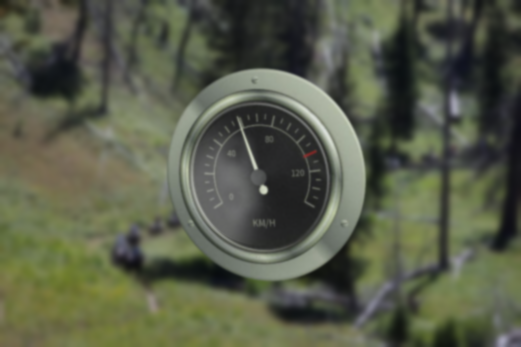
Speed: 60 km/h
